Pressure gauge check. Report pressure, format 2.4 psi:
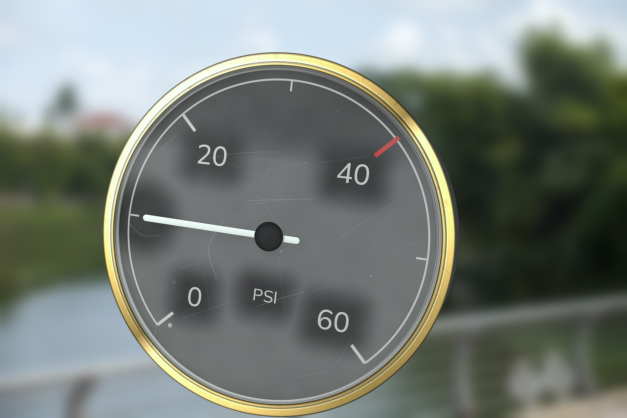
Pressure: 10 psi
